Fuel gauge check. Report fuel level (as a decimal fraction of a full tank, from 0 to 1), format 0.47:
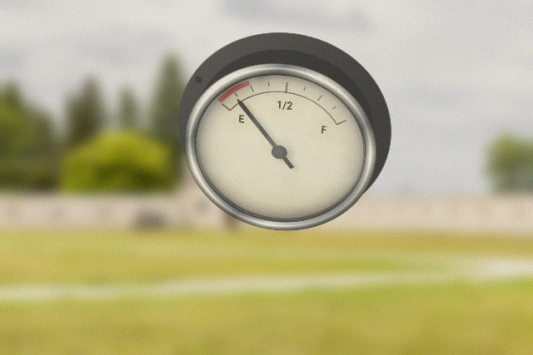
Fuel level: 0.125
